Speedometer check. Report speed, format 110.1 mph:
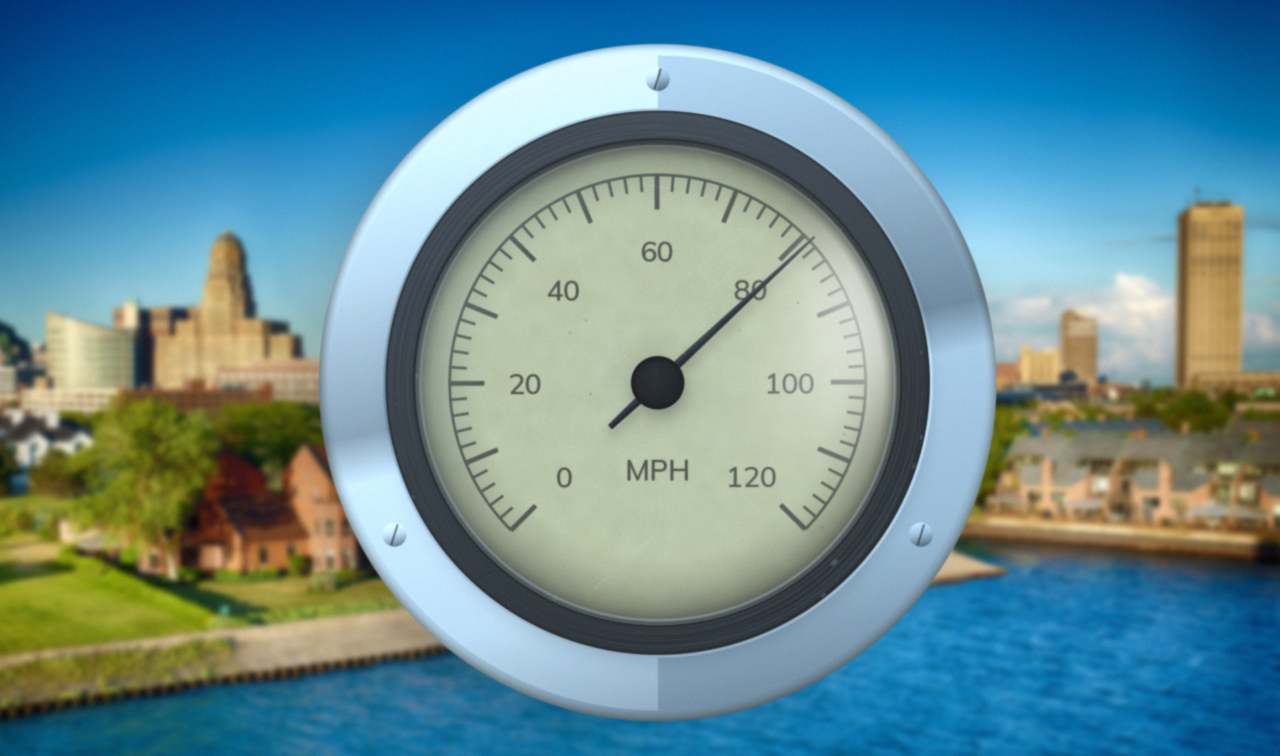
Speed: 81 mph
